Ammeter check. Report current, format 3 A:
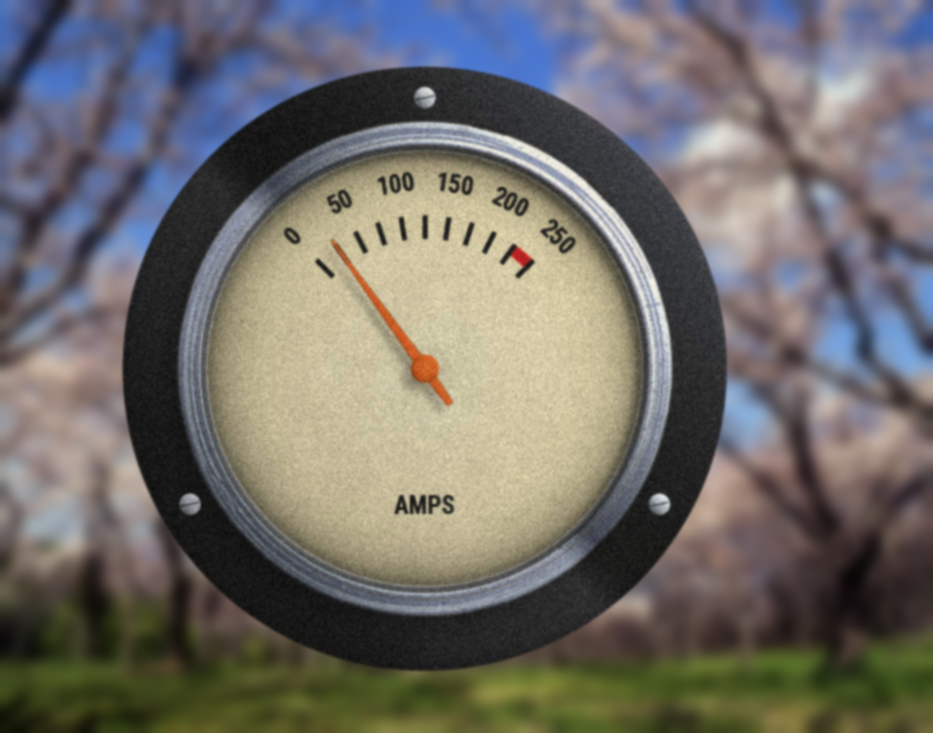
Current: 25 A
